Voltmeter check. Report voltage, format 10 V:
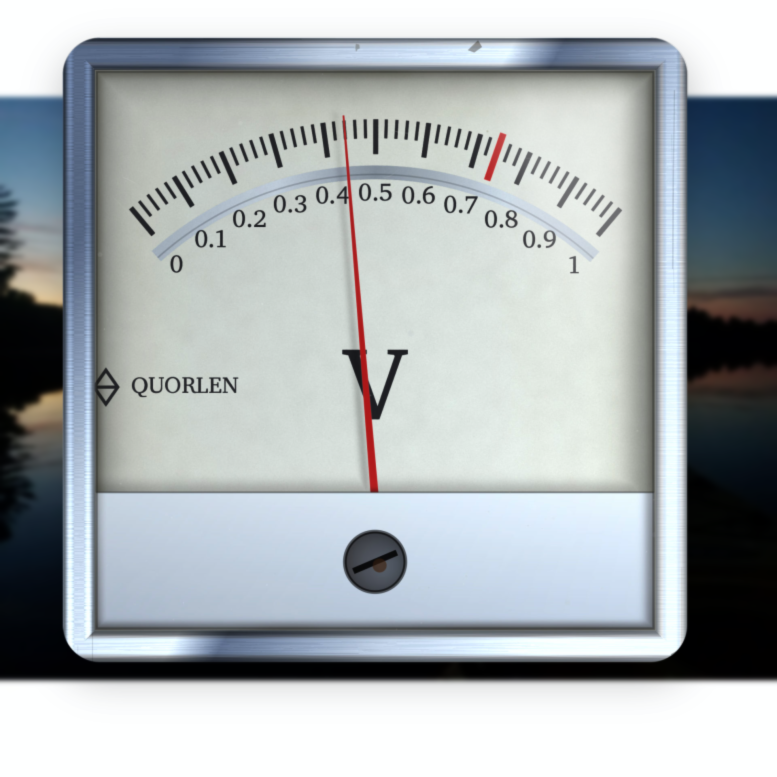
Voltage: 0.44 V
